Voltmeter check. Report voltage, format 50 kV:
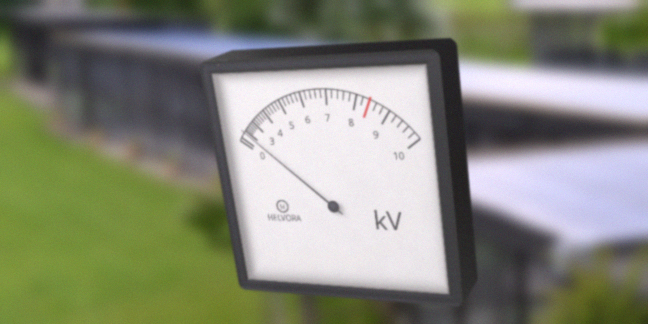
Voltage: 2 kV
